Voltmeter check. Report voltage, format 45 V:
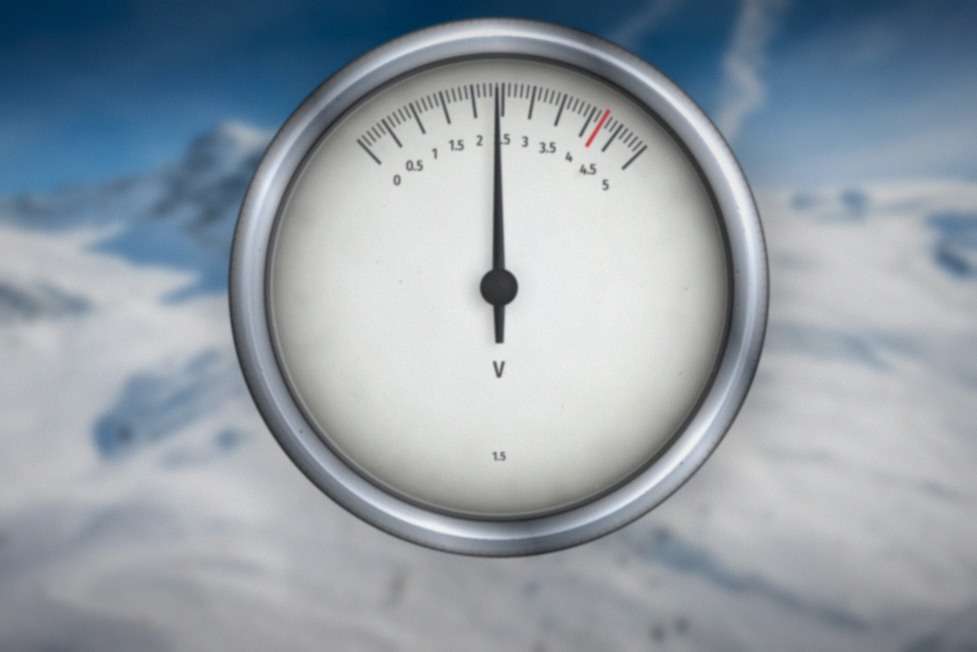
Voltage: 2.4 V
